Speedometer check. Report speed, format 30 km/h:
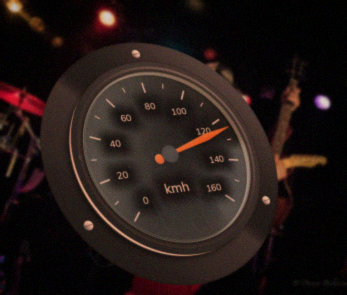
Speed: 125 km/h
